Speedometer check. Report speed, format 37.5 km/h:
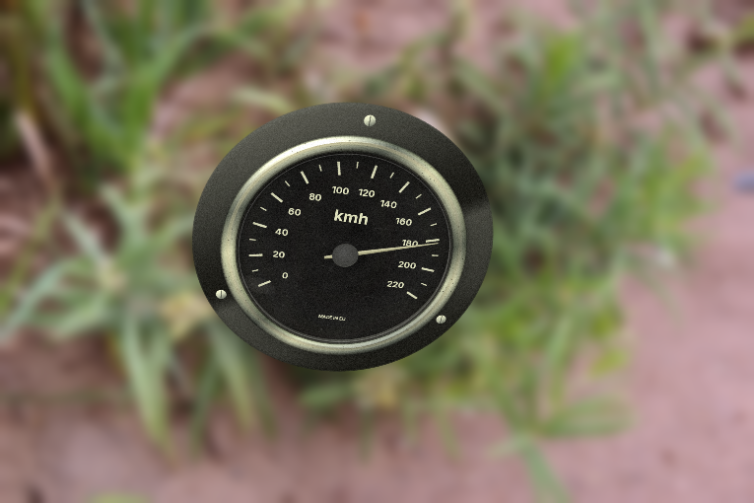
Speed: 180 km/h
